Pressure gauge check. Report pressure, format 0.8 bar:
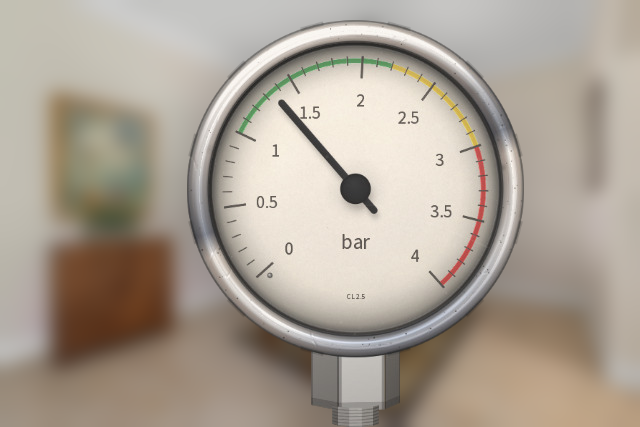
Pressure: 1.35 bar
